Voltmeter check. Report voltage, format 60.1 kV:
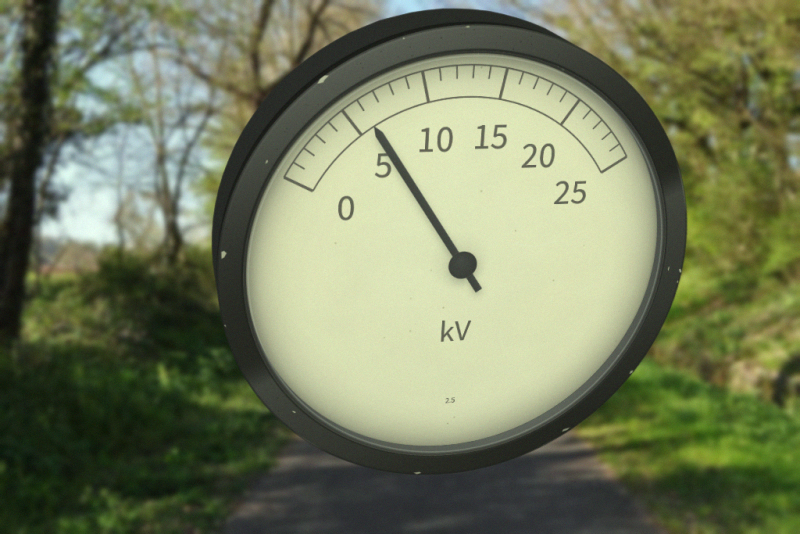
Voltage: 6 kV
